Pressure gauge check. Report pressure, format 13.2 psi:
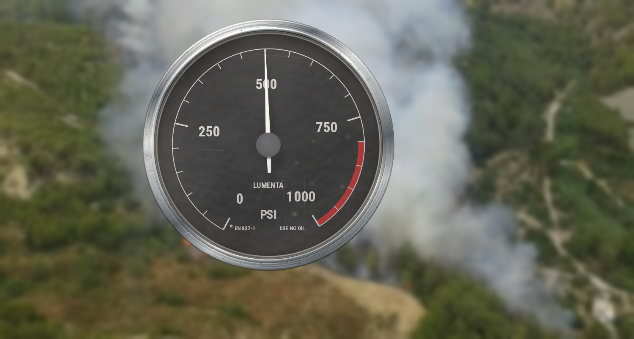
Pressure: 500 psi
